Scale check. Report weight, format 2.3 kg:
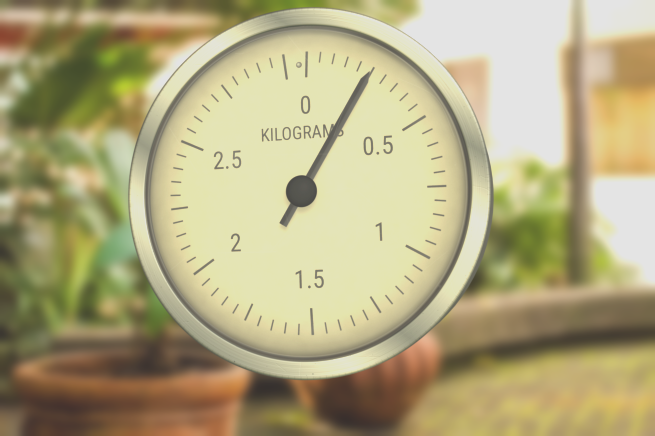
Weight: 0.25 kg
